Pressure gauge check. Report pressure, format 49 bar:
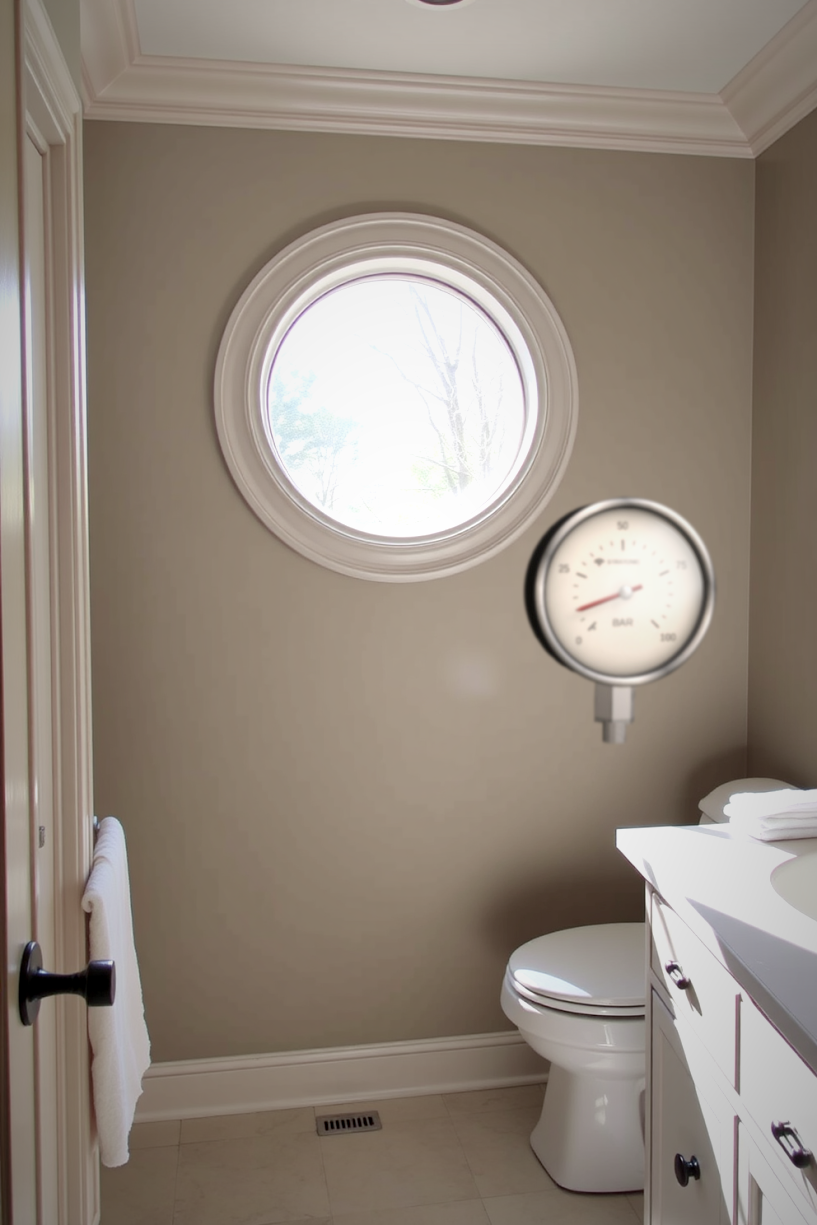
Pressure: 10 bar
